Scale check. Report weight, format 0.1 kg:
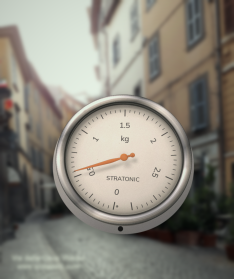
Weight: 0.55 kg
